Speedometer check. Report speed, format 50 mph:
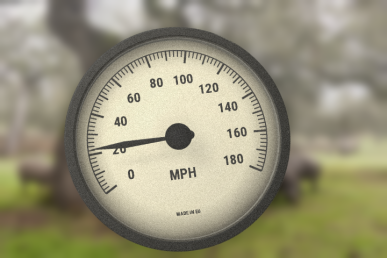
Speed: 22 mph
